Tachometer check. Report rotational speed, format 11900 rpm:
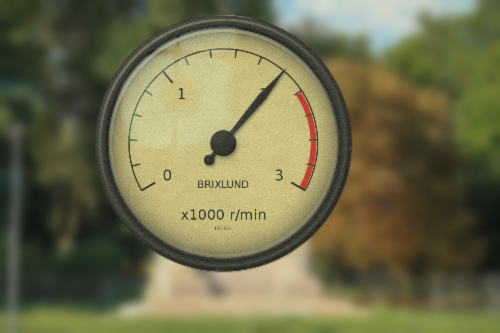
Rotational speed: 2000 rpm
